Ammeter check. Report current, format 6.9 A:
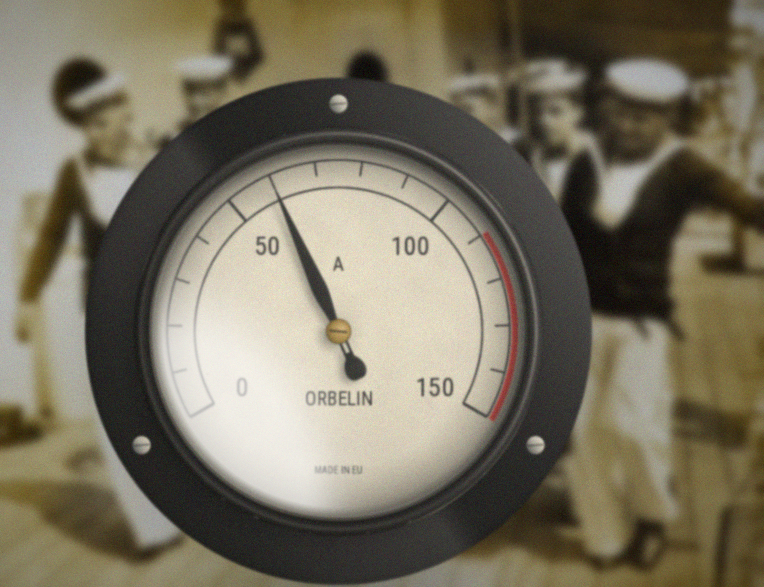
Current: 60 A
